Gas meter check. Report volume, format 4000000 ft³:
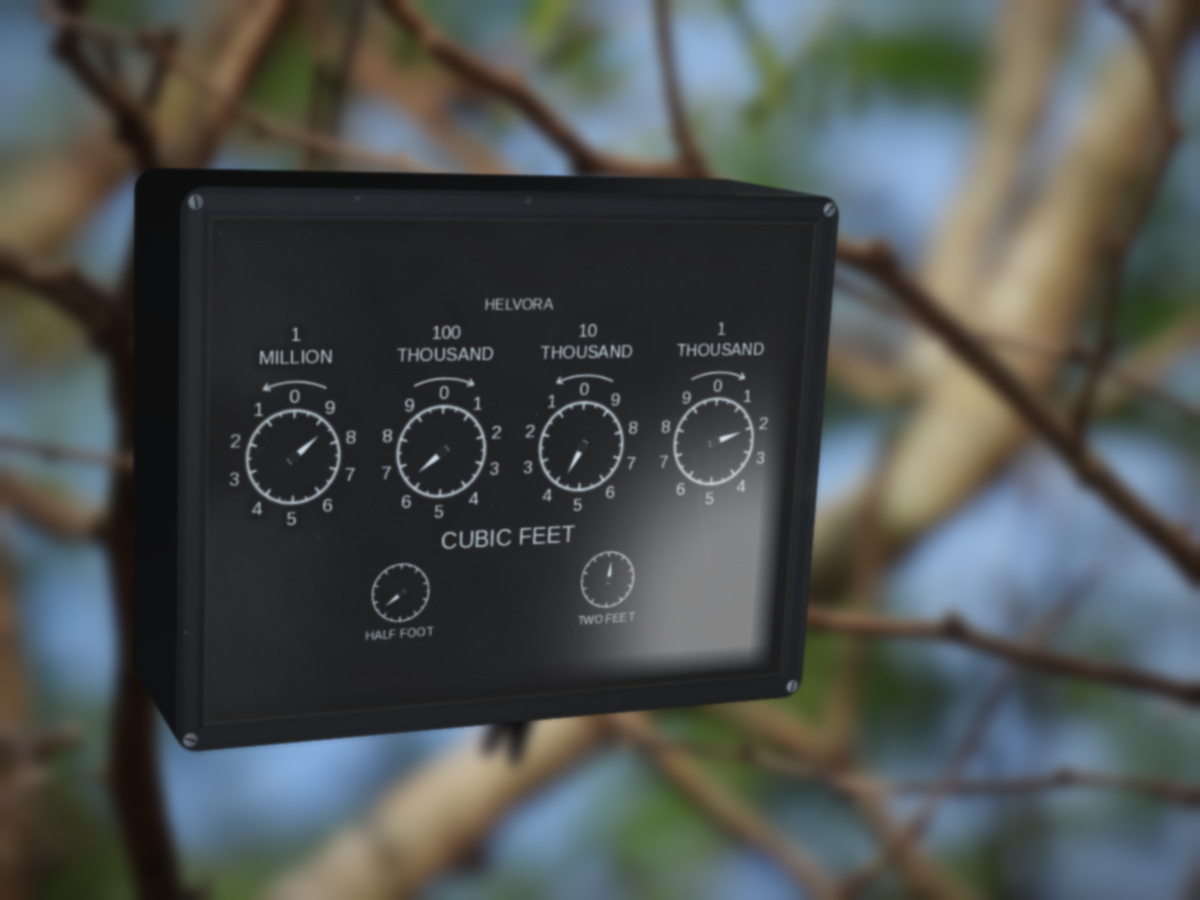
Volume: 864200 ft³
